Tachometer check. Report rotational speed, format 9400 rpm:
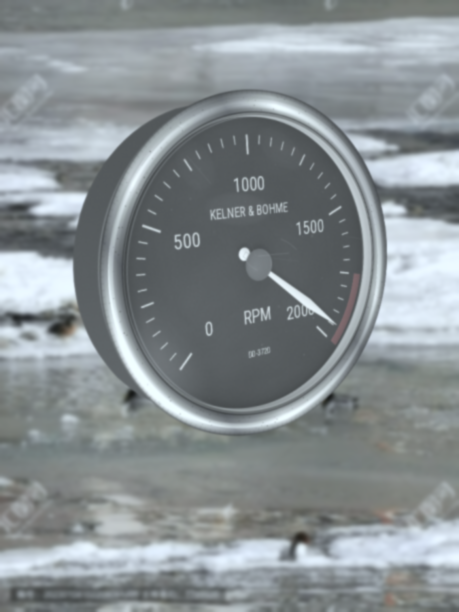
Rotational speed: 1950 rpm
